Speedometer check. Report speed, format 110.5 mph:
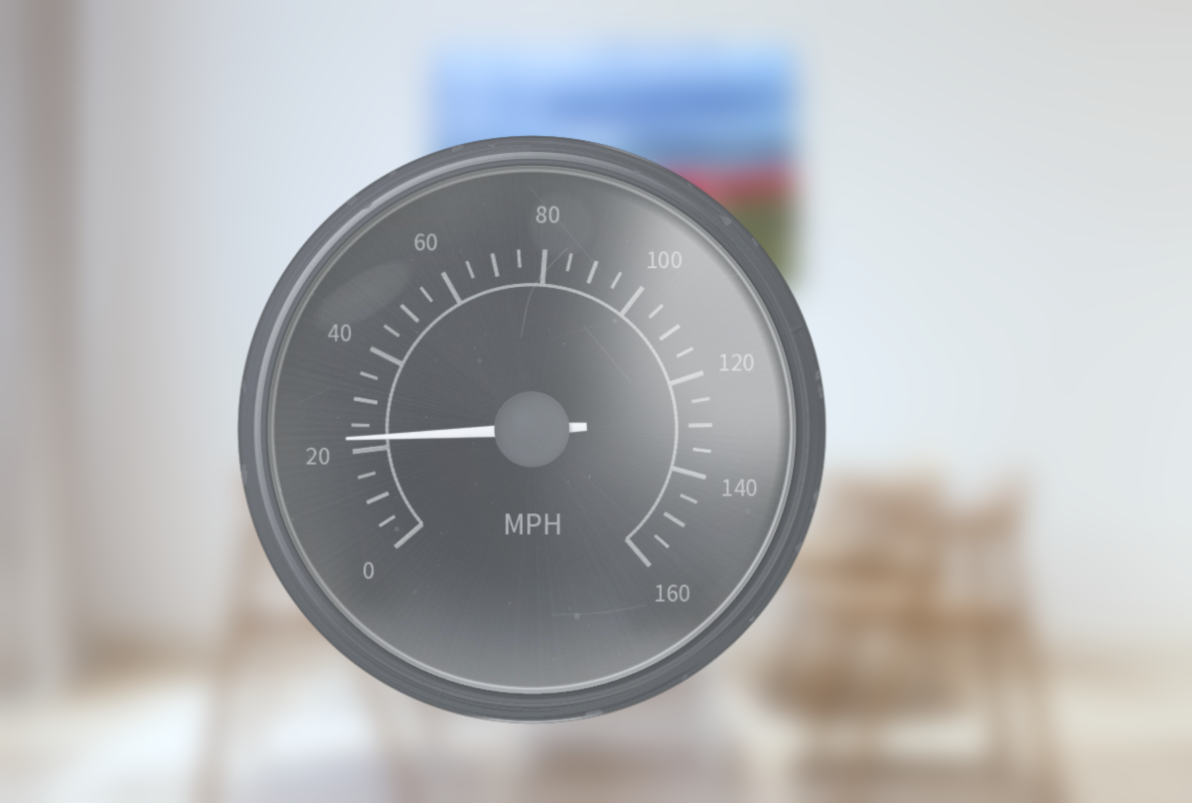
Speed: 22.5 mph
